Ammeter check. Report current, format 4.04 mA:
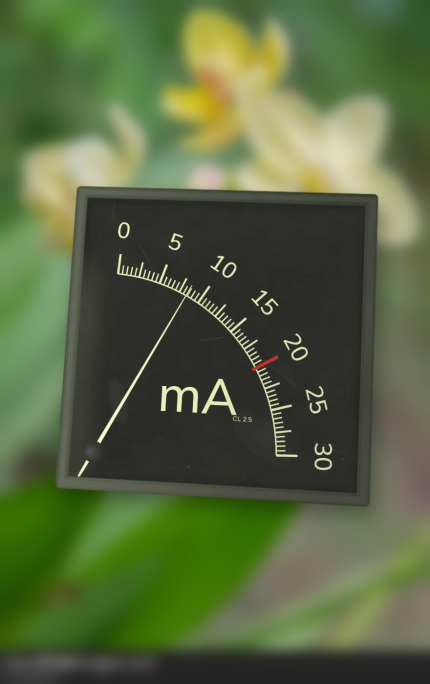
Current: 8.5 mA
